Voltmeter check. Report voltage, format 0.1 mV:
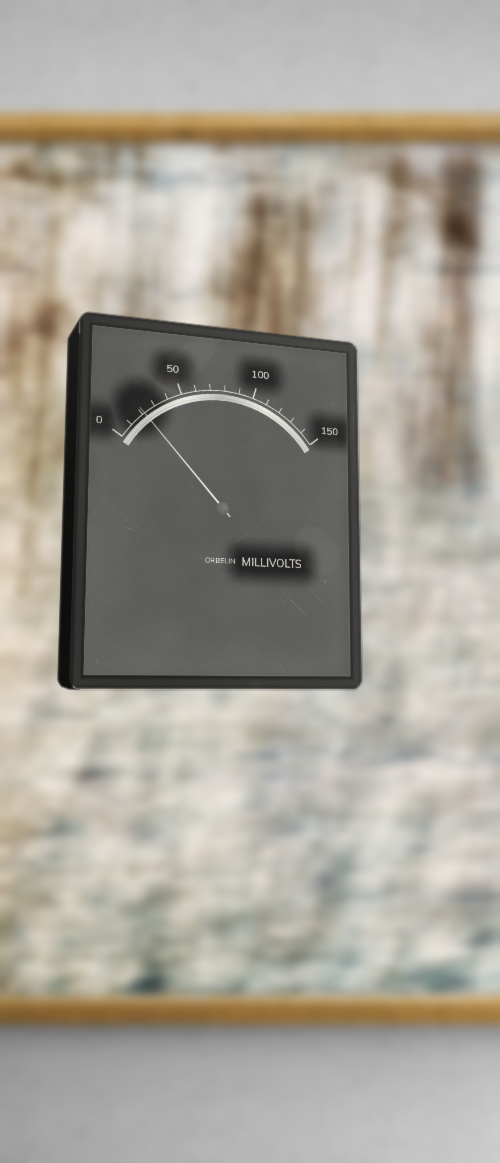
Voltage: 20 mV
